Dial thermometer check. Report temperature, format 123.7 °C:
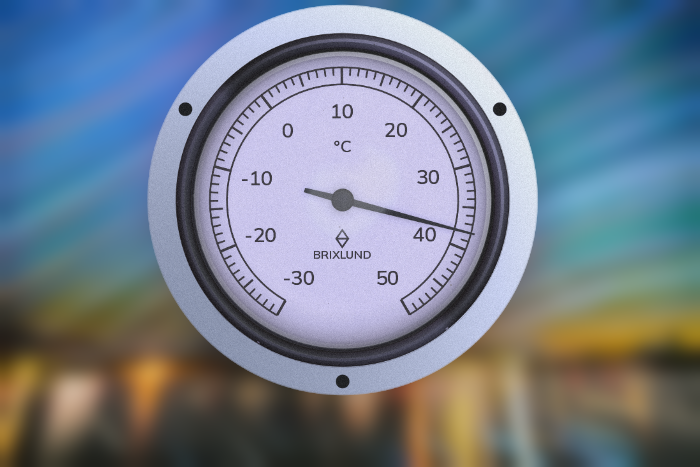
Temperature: 38 °C
